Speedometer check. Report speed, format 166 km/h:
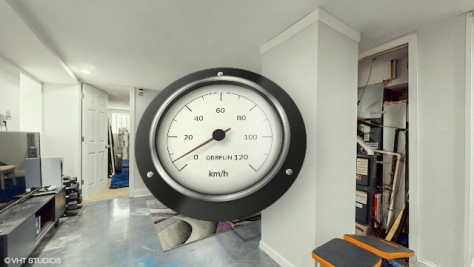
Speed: 5 km/h
